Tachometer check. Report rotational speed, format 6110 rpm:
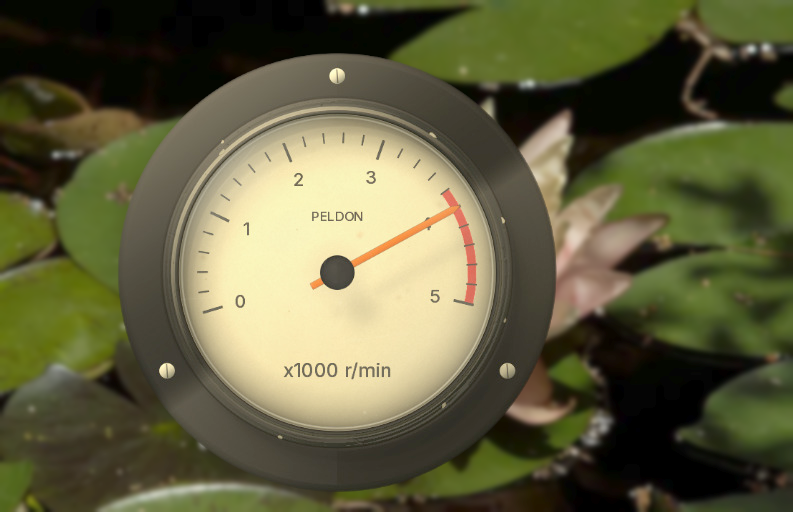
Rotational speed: 4000 rpm
